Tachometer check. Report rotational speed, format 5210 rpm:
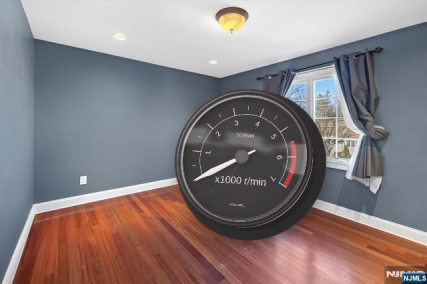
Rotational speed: 0 rpm
